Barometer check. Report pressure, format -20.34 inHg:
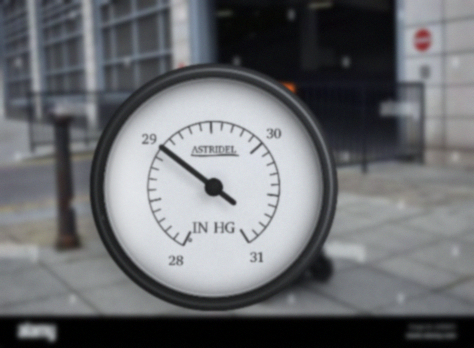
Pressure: 29 inHg
